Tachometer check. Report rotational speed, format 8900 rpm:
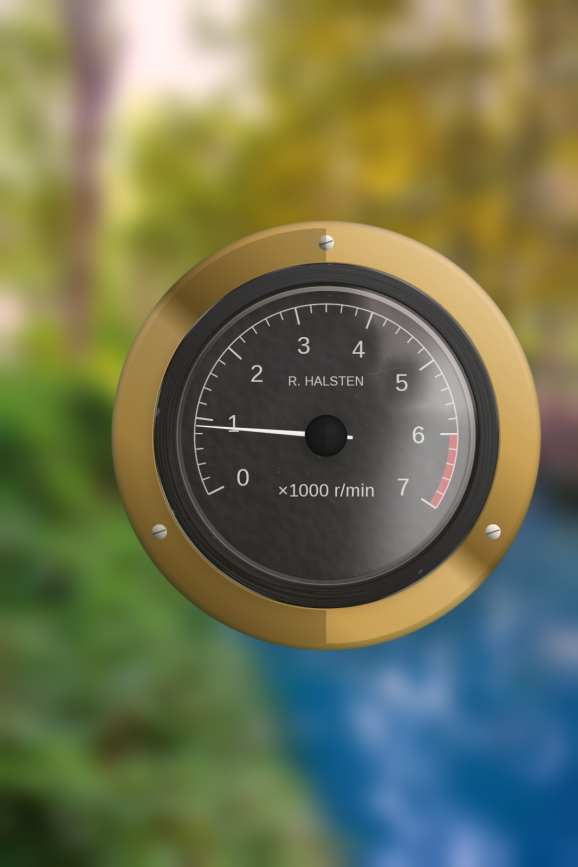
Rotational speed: 900 rpm
